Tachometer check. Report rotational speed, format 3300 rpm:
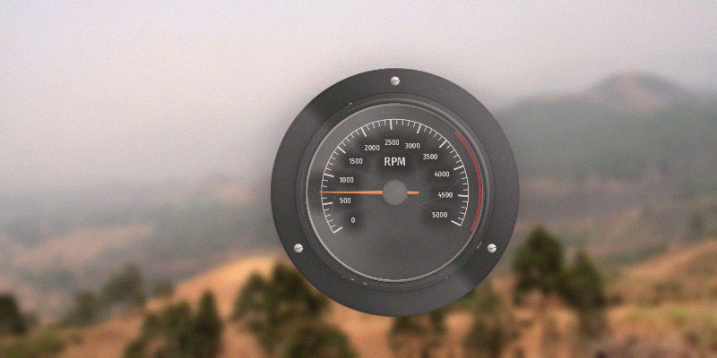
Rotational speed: 700 rpm
